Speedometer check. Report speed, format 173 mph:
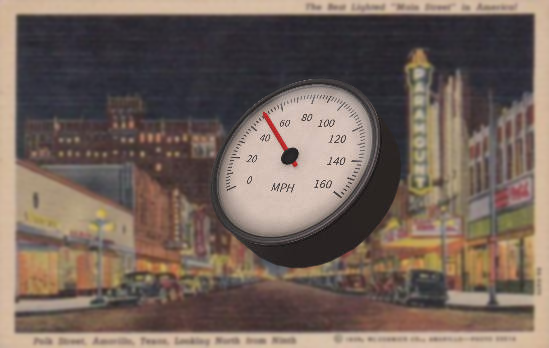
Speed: 50 mph
